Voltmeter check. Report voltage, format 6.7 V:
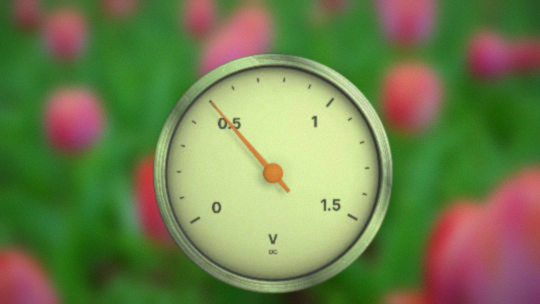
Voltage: 0.5 V
